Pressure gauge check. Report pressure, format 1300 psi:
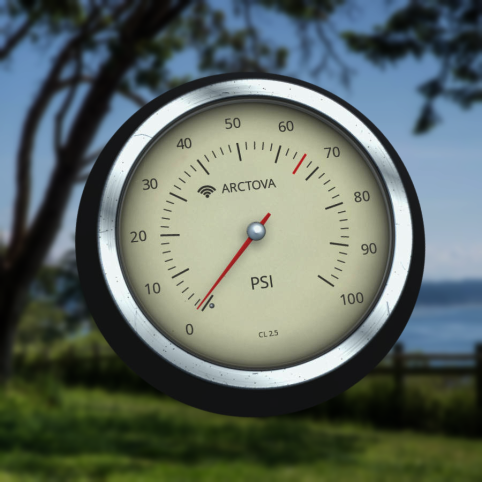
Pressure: 1 psi
